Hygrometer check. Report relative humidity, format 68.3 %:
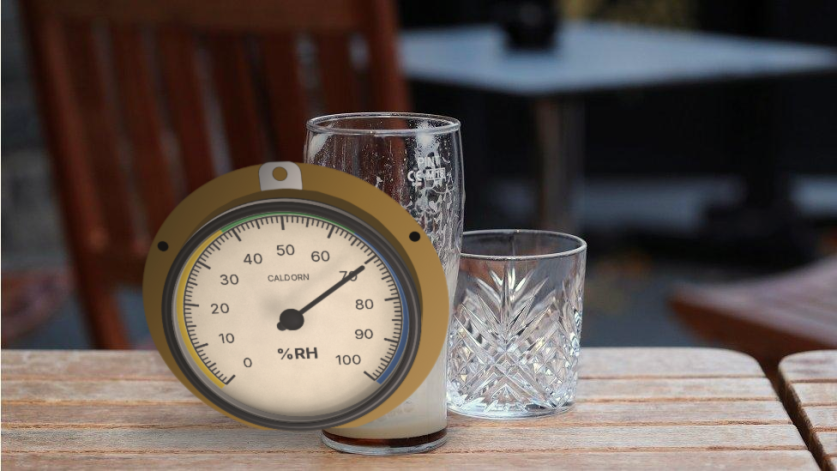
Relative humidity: 70 %
